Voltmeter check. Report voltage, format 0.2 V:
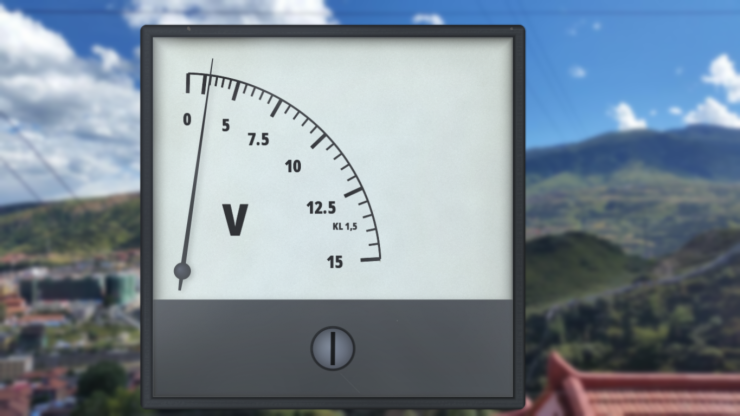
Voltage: 3 V
